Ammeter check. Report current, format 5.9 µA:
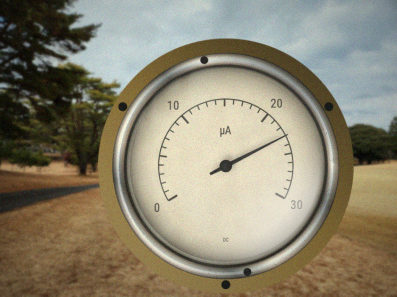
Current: 23 µA
